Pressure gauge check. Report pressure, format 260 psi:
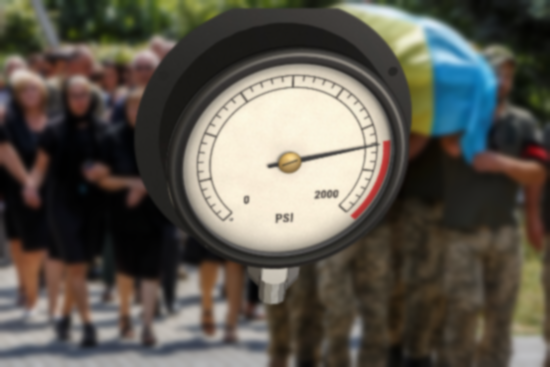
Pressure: 1600 psi
